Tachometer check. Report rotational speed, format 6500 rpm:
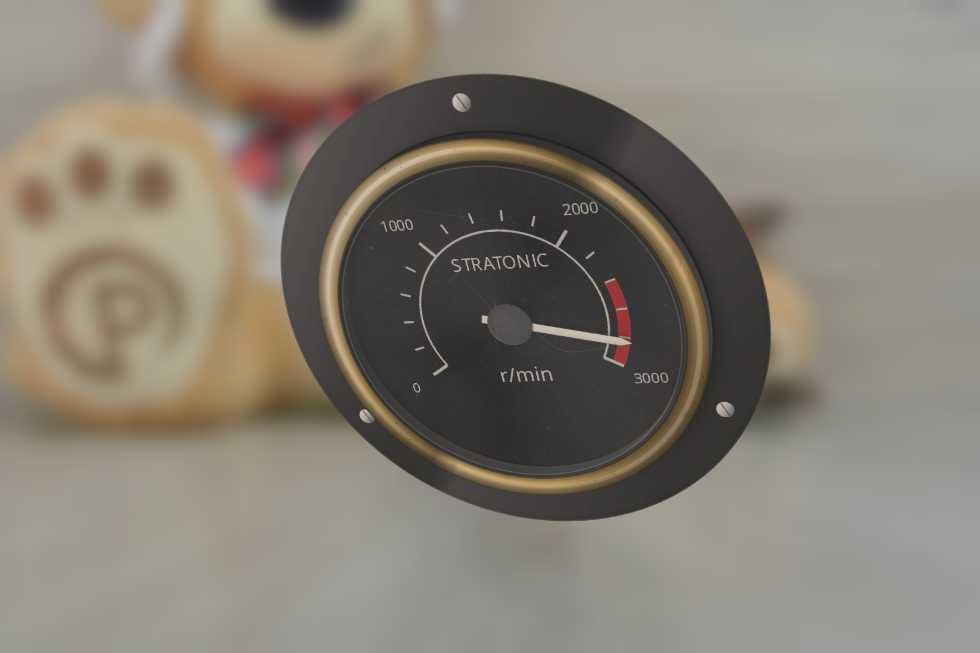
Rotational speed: 2800 rpm
